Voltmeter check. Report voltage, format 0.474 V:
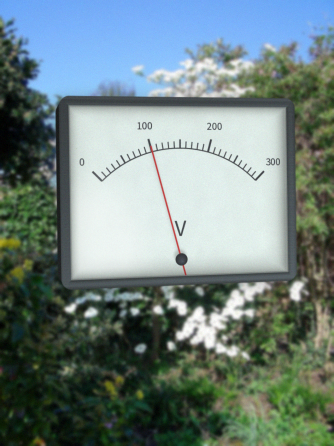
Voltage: 100 V
